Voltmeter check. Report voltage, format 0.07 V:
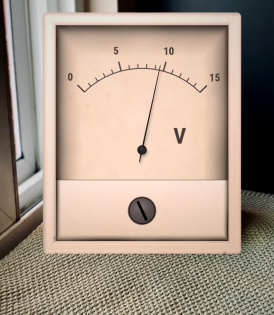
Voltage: 9.5 V
